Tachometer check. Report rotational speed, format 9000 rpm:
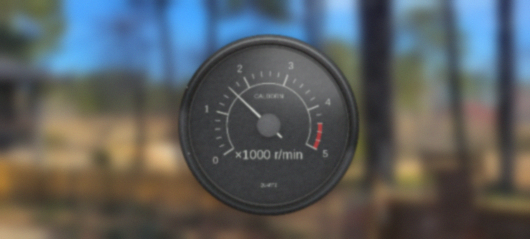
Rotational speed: 1600 rpm
